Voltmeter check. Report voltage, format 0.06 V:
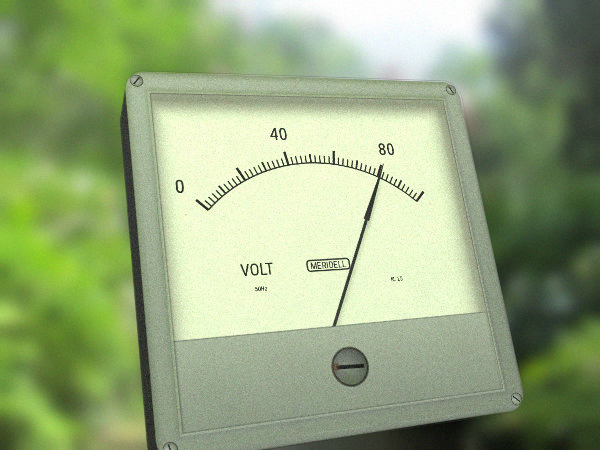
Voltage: 80 V
